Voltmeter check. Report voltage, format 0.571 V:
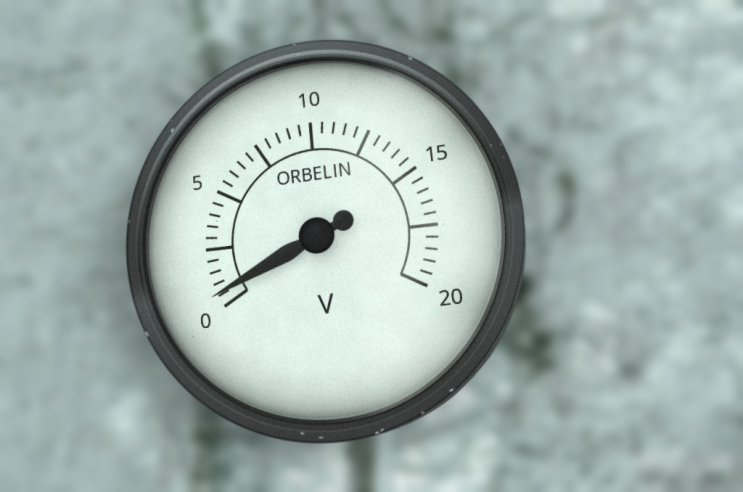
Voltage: 0.5 V
